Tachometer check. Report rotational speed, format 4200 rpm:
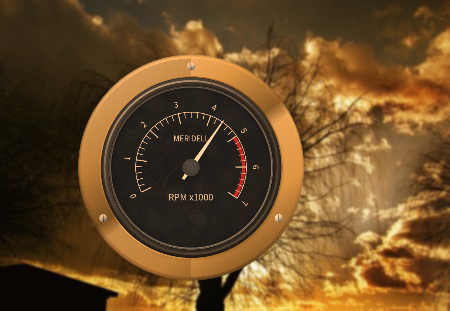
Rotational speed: 4400 rpm
